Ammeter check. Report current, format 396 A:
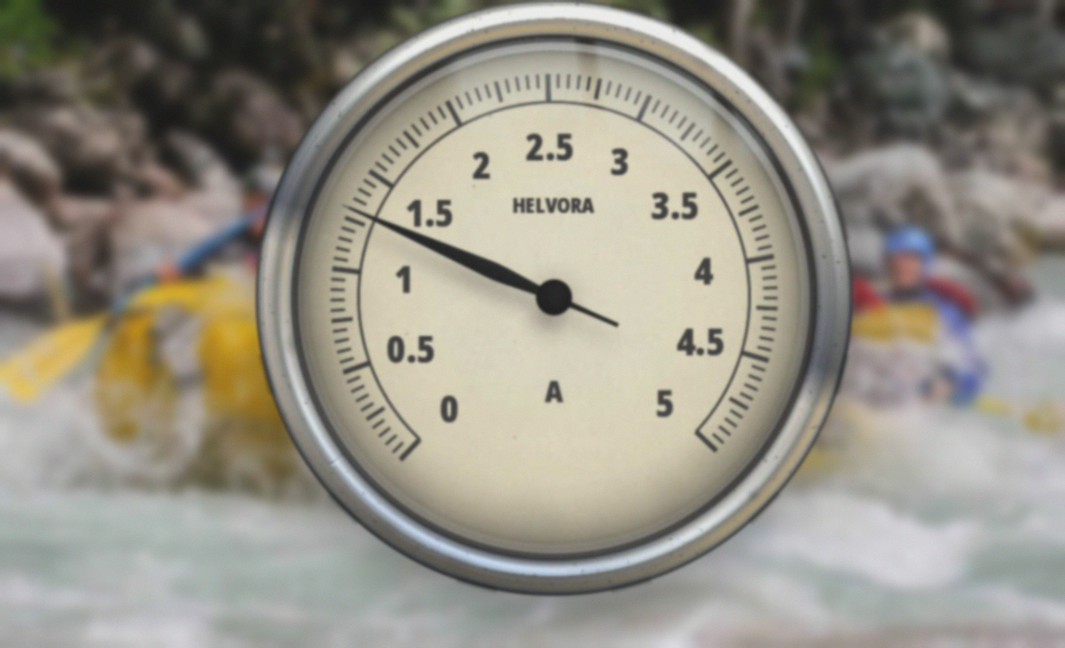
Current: 1.3 A
